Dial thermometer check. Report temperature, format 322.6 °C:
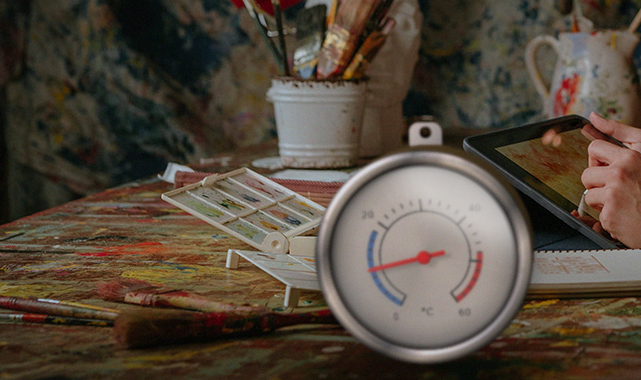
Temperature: 10 °C
